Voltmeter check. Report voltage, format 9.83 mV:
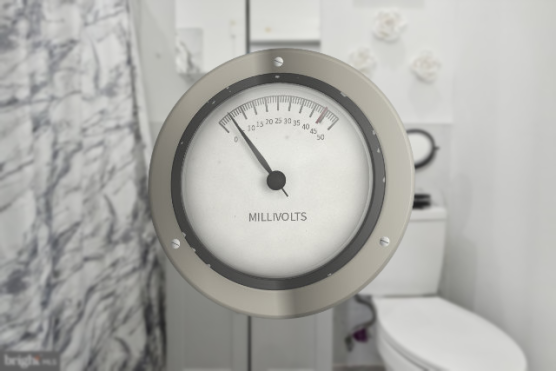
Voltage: 5 mV
